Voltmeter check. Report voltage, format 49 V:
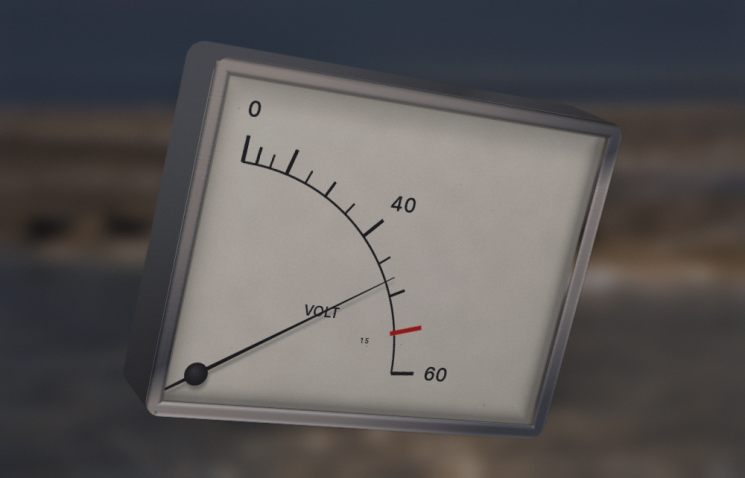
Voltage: 47.5 V
